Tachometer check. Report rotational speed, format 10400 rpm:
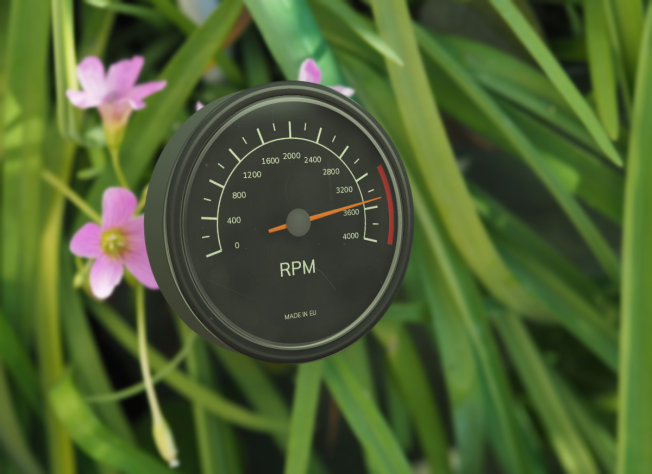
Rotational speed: 3500 rpm
